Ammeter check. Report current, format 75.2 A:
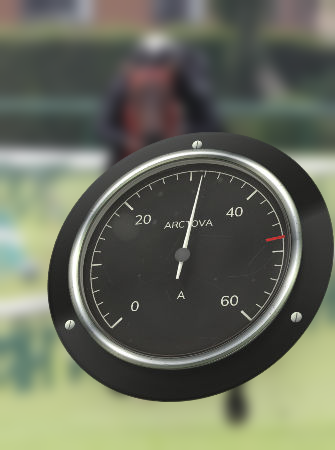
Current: 32 A
